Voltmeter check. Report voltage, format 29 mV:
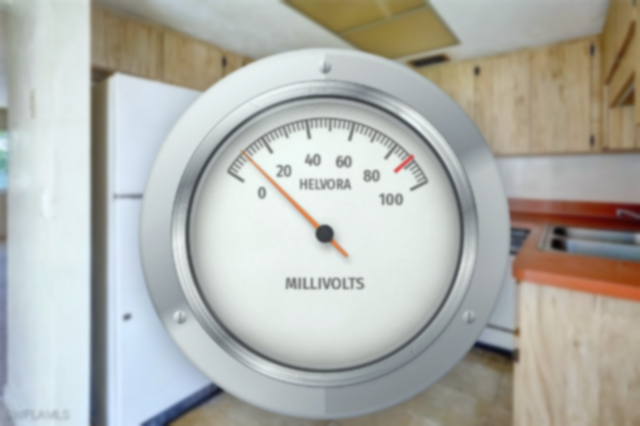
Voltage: 10 mV
